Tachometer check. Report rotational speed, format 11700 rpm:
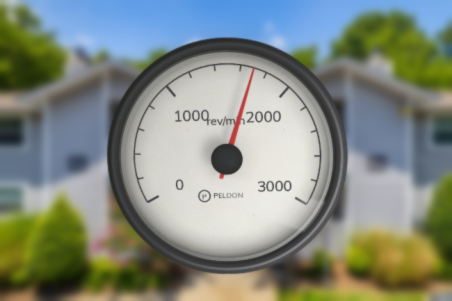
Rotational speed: 1700 rpm
